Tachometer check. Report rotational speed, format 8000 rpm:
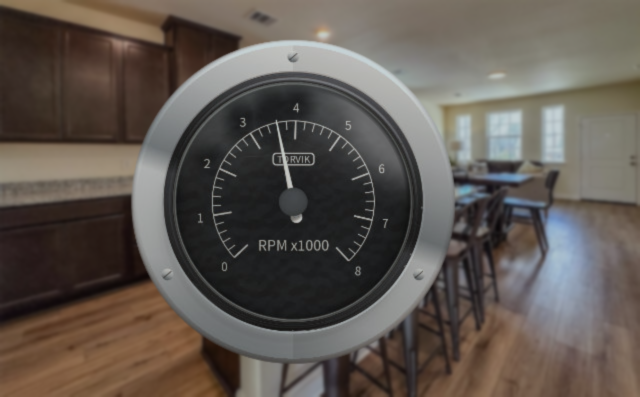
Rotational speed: 3600 rpm
